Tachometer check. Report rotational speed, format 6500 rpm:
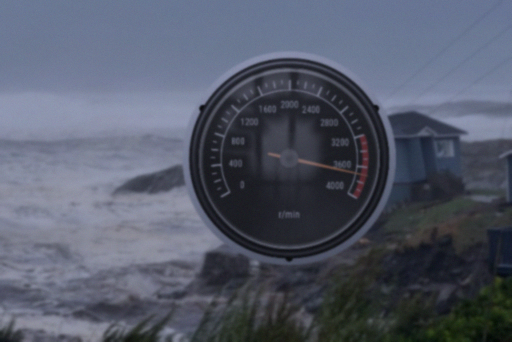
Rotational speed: 3700 rpm
